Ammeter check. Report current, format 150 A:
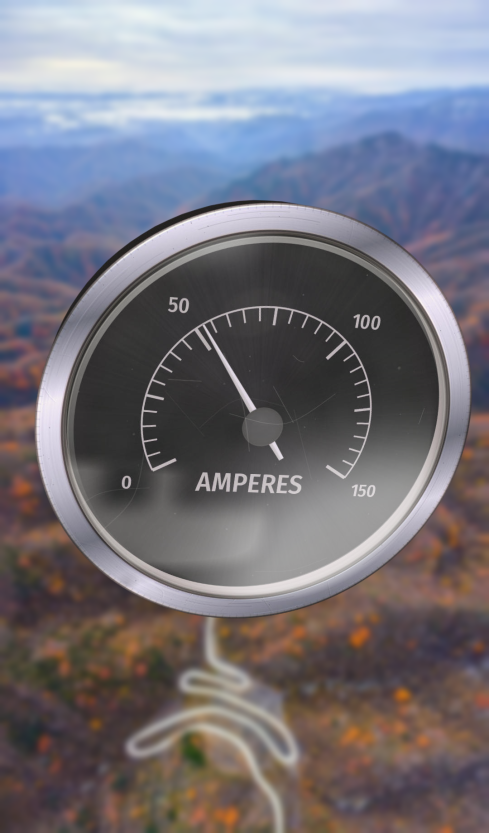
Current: 52.5 A
